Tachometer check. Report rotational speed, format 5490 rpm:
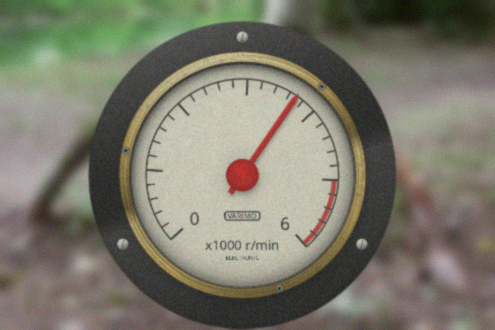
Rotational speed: 3700 rpm
